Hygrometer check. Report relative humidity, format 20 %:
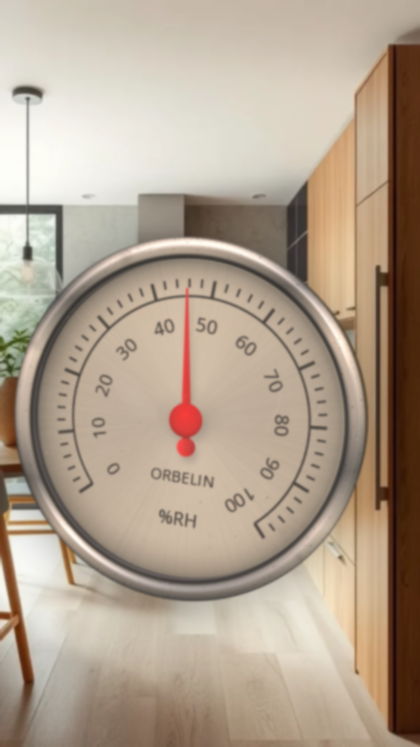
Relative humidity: 46 %
